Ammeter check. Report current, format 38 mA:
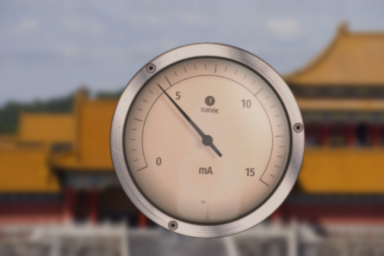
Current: 4.5 mA
